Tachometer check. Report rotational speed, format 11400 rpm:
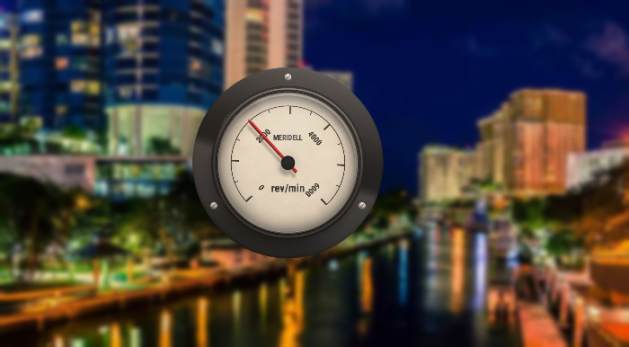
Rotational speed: 2000 rpm
